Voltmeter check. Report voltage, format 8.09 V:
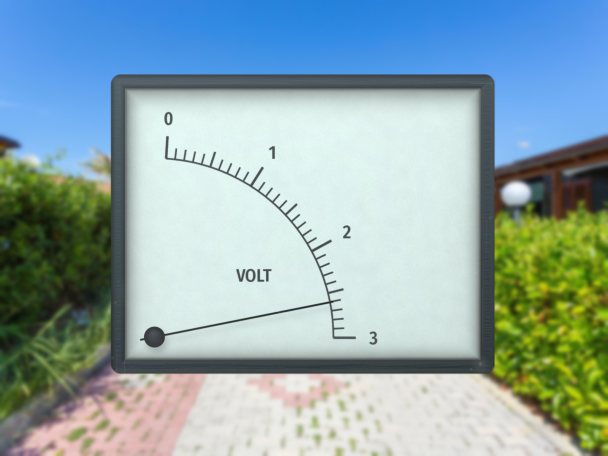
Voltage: 2.6 V
